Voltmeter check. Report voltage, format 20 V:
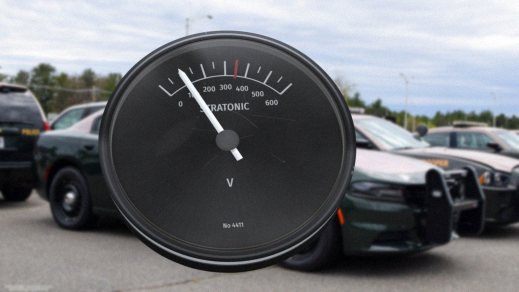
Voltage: 100 V
